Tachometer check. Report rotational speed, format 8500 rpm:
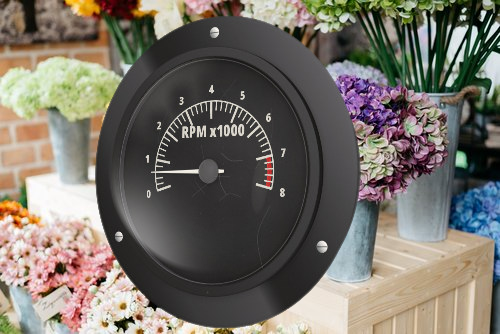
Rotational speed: 600 rpm
